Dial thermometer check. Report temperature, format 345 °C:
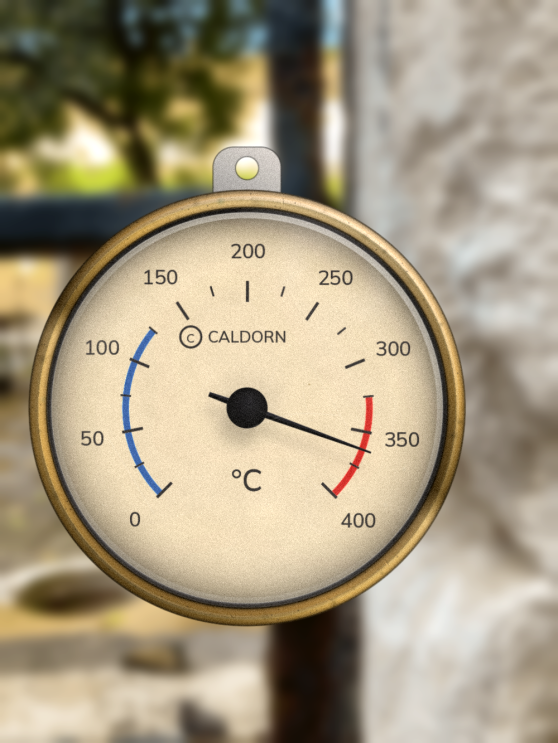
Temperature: 362.5 °C
